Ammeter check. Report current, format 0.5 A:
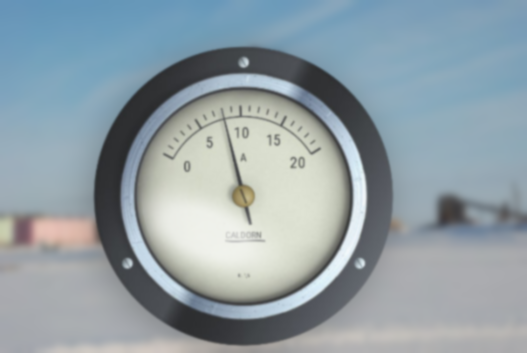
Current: 8 A
